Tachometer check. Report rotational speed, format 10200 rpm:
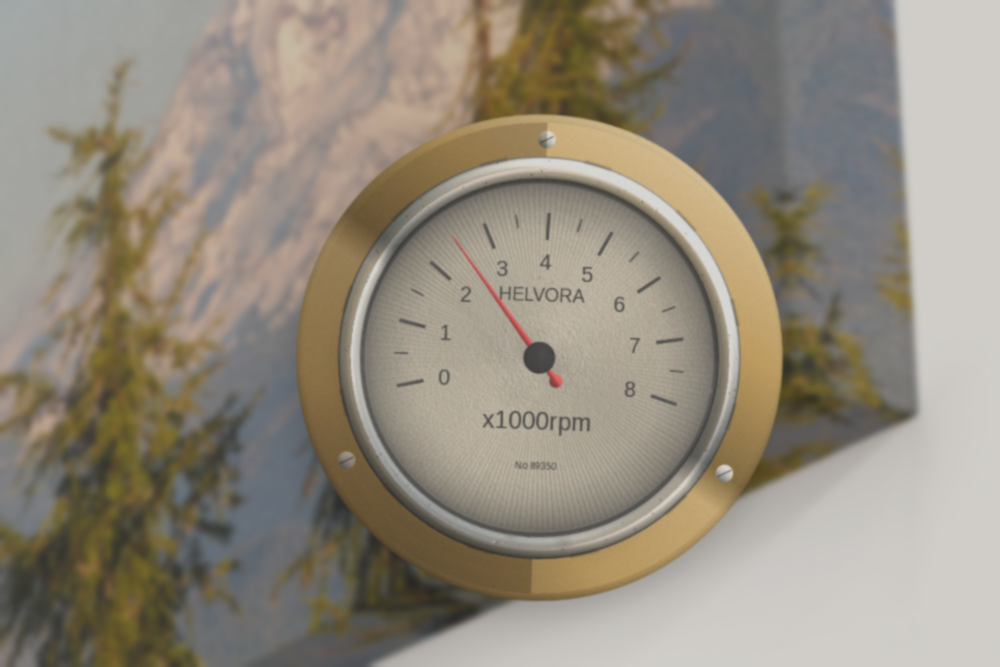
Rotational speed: 2500 rpm
